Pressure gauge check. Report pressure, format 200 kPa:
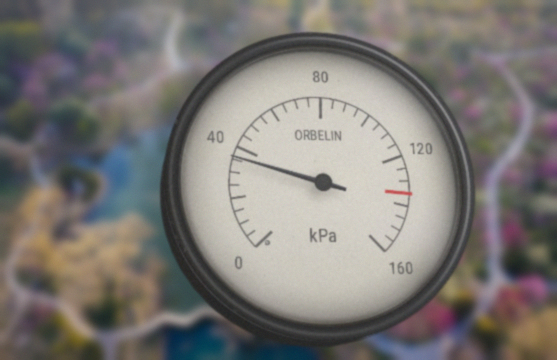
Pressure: 35 kPa
